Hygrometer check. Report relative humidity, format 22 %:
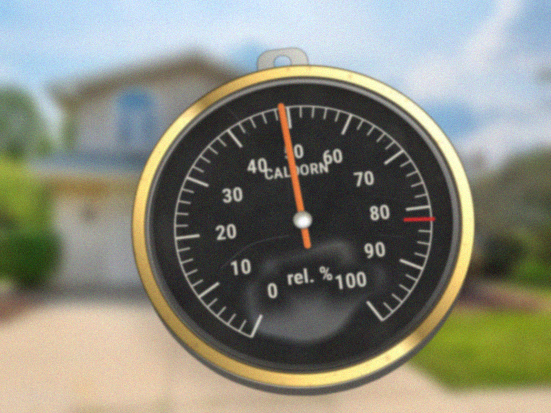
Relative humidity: 49 %
